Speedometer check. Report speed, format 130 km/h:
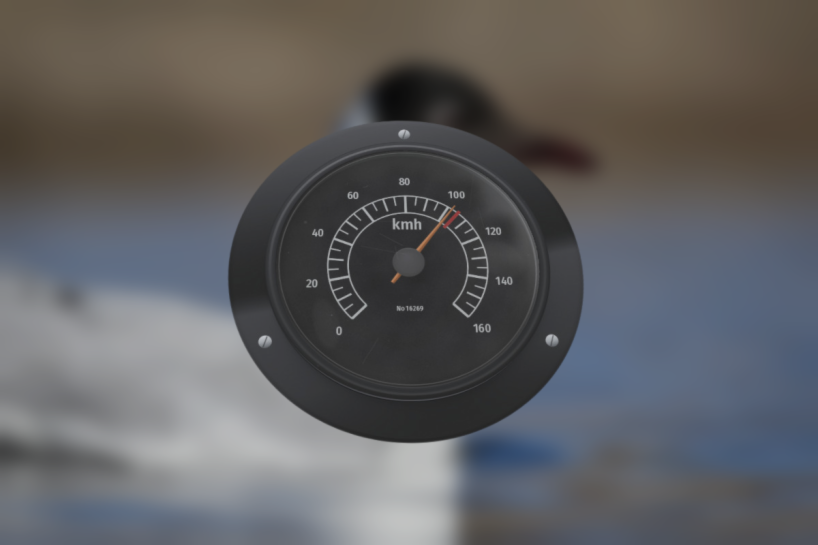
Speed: 102.5 km/h
